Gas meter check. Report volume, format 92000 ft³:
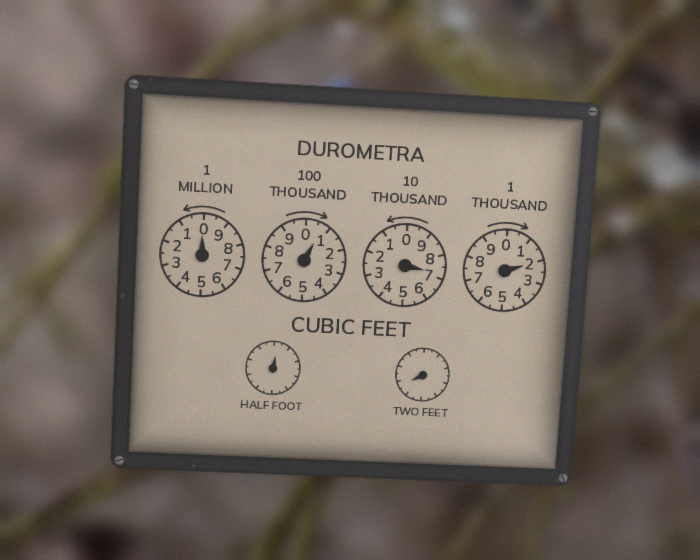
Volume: 7200 ft³
